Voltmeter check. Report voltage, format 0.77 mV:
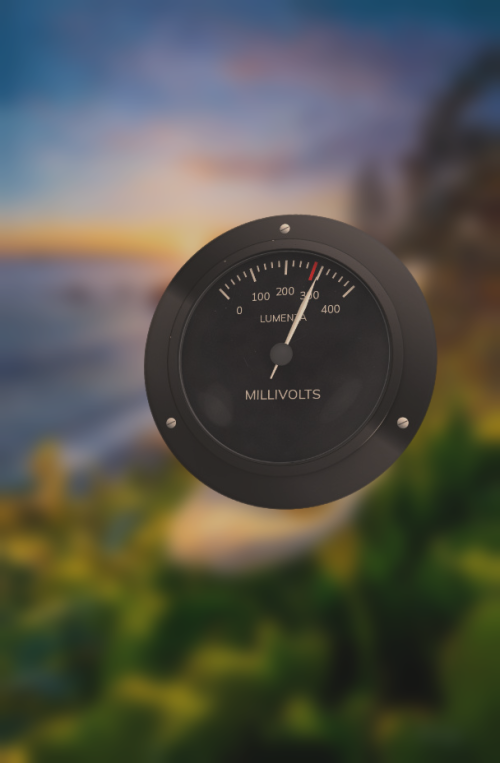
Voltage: 300 mV
